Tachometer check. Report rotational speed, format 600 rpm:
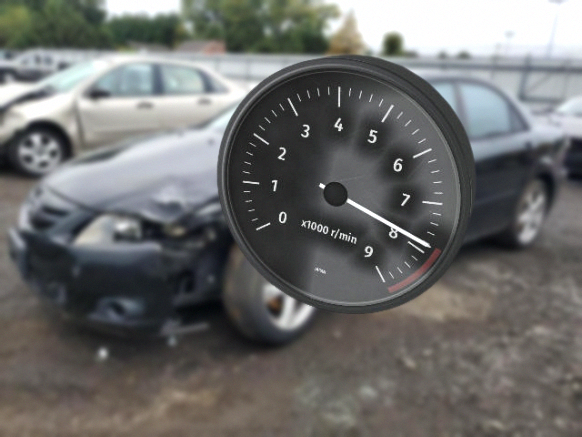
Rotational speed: 7800 rpm
